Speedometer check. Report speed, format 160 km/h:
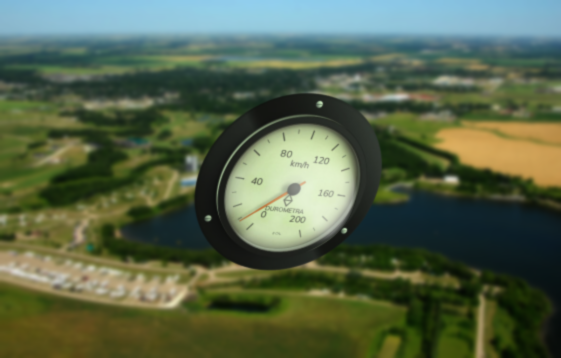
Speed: 10 km/h
